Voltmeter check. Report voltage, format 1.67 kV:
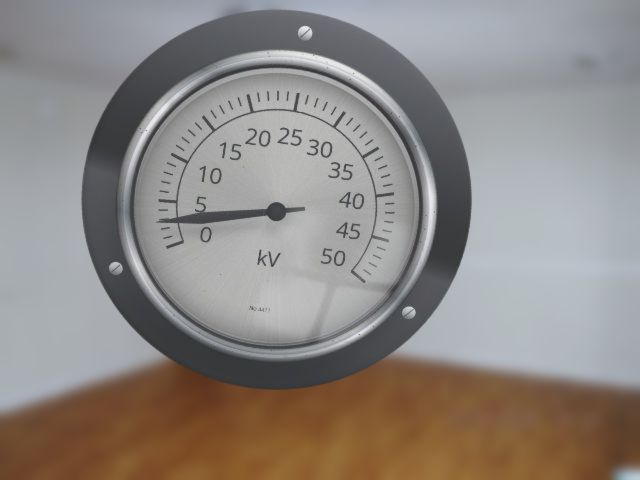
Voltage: 3 kV
